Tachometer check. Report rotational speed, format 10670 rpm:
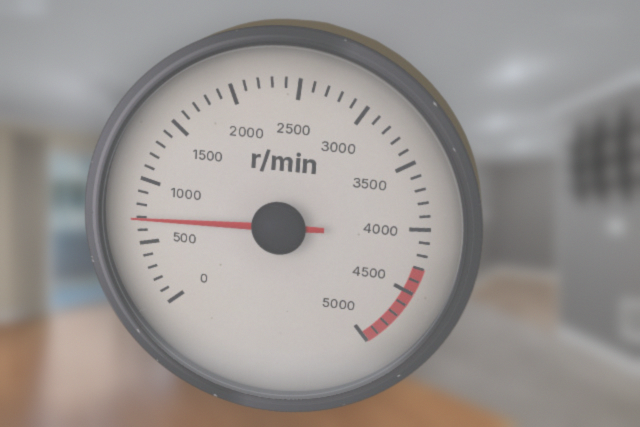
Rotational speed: 700 rpm
